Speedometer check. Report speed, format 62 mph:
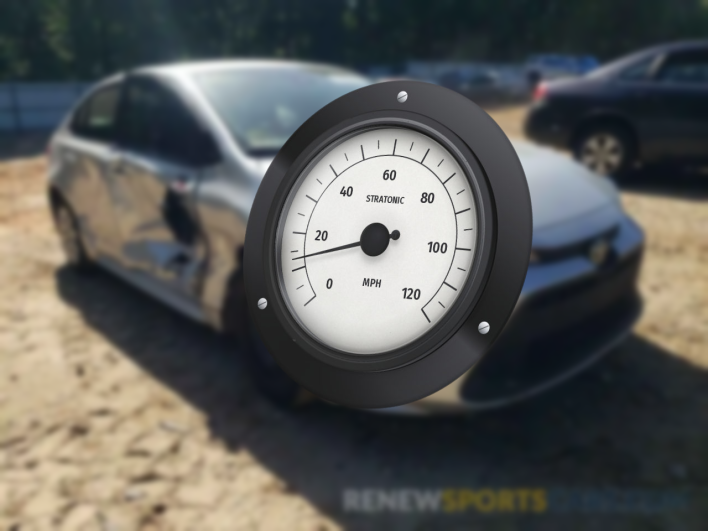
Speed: 12.5 mph
